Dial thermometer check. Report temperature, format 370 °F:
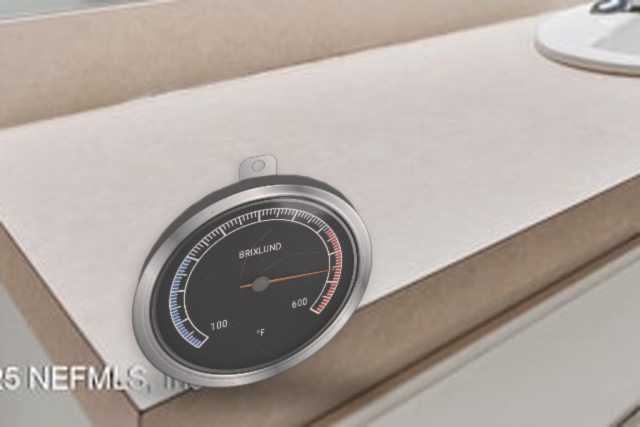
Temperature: 525 °F
